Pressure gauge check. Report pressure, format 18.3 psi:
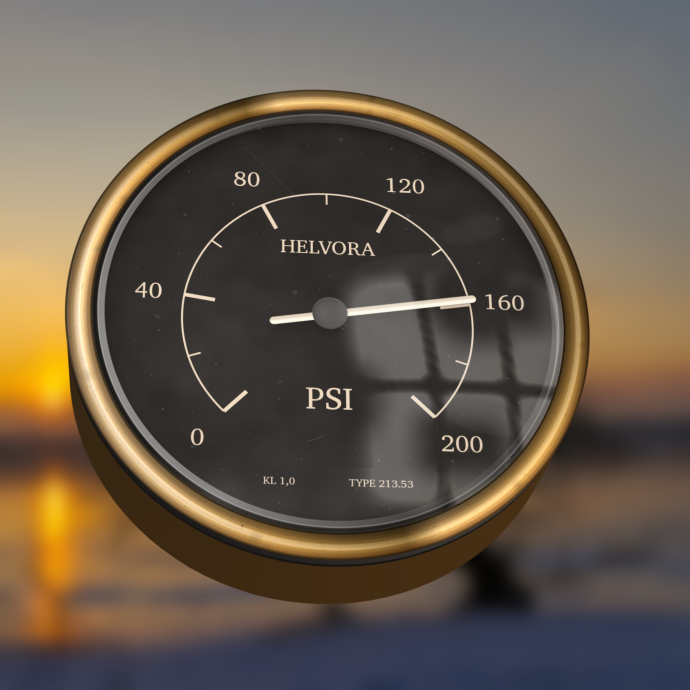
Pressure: 160 psi
